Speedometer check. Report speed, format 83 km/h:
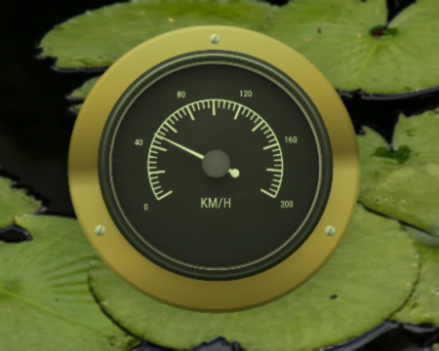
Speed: 48 km/h
